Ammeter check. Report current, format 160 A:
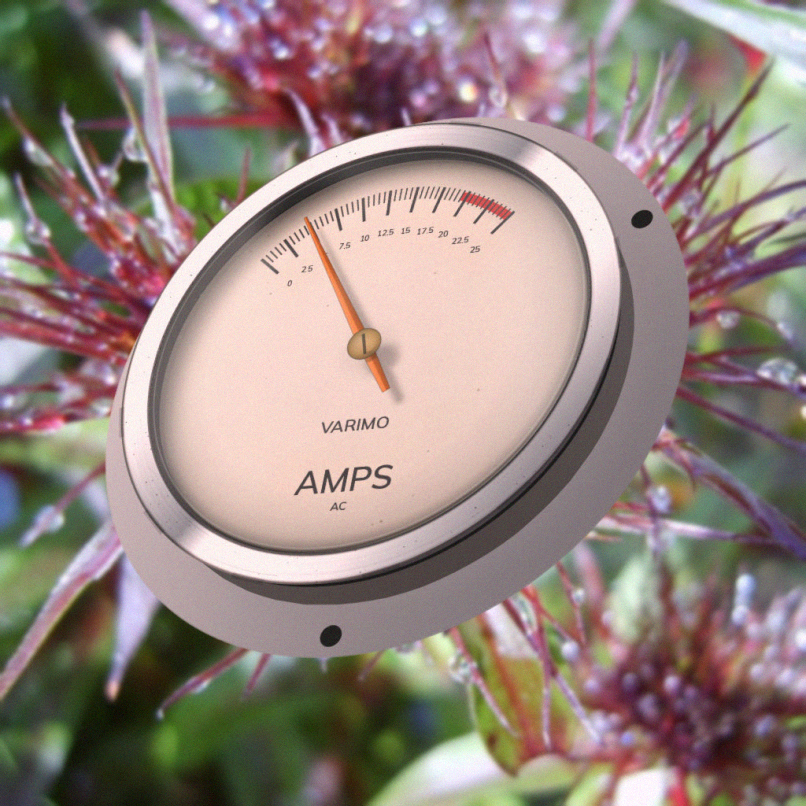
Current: 5 A
